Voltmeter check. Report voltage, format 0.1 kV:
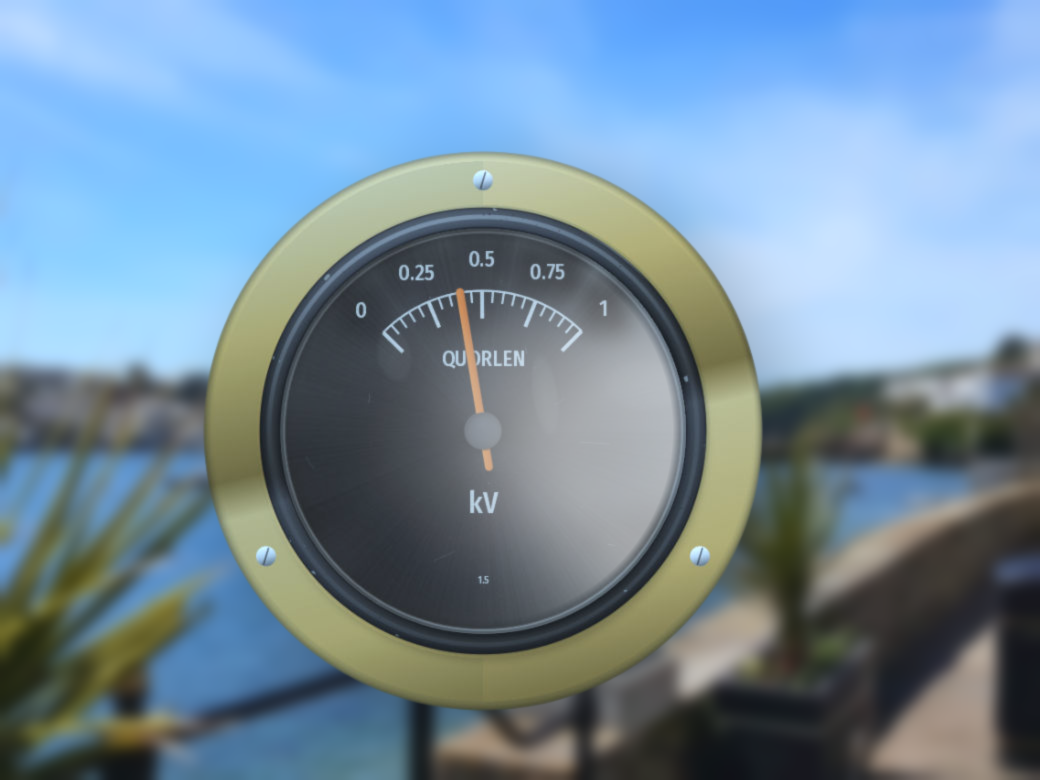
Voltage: 0.4 kV
